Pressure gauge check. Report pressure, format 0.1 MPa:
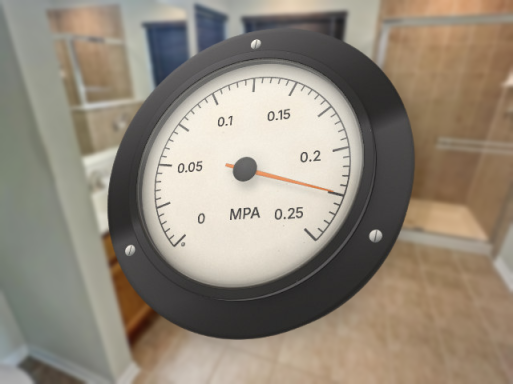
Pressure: 0.225 MPa
